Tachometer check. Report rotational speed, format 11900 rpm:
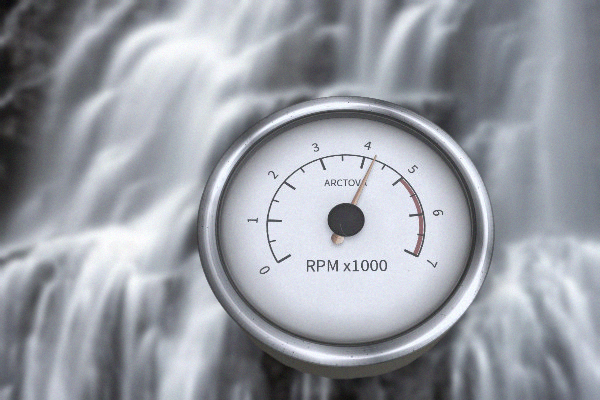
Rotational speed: 4250 rpm
